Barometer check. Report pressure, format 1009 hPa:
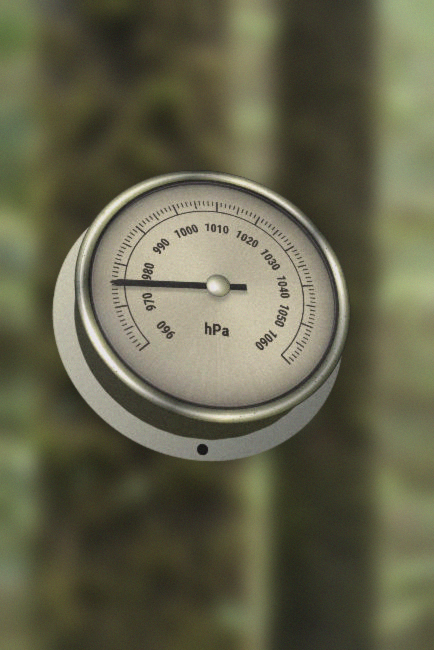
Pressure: 975 hPa
